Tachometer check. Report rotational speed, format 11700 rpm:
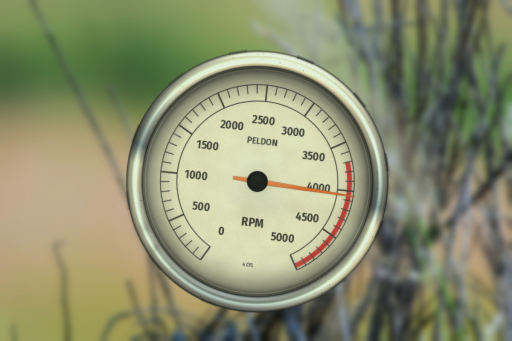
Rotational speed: 4050 rpm
